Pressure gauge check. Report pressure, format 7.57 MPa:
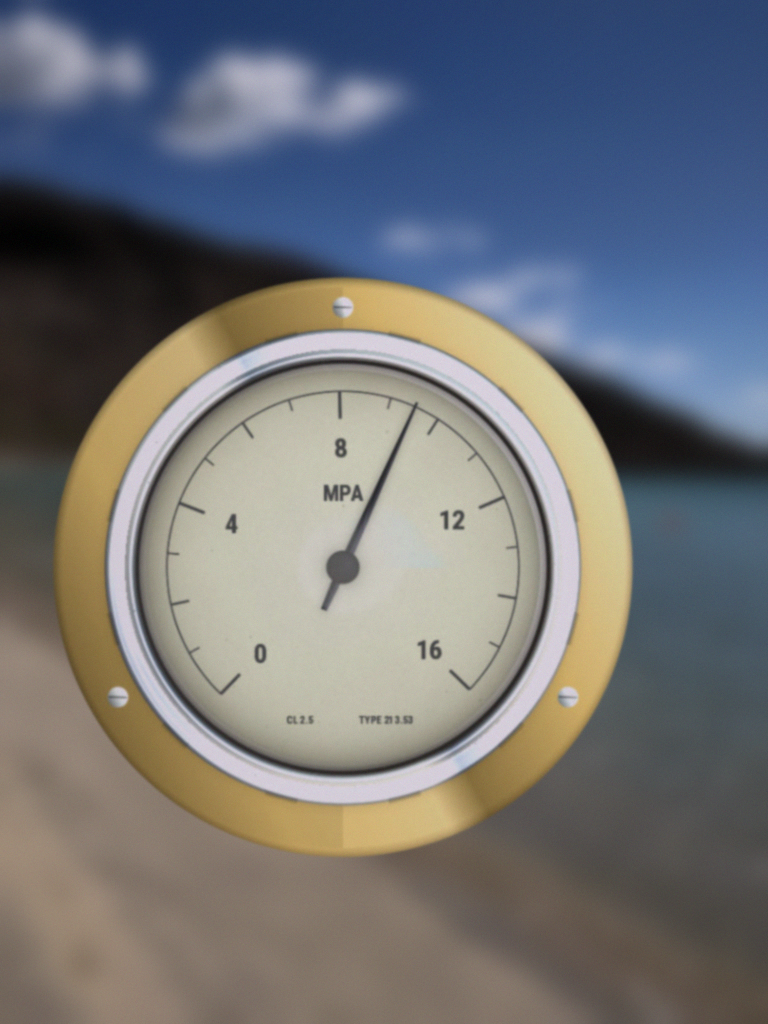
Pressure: 9.5 MPa
